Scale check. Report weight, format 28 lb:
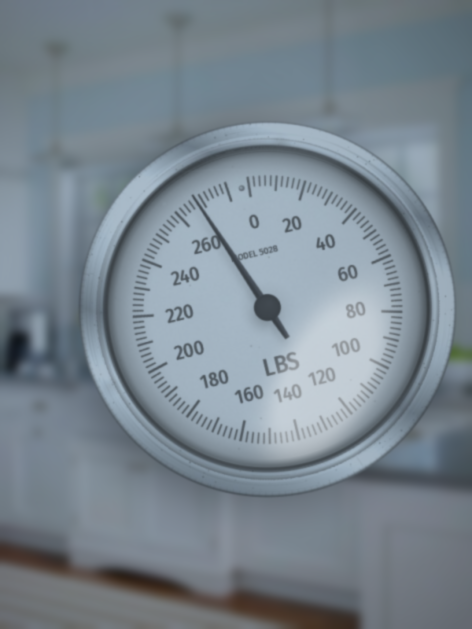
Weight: 268 lb
